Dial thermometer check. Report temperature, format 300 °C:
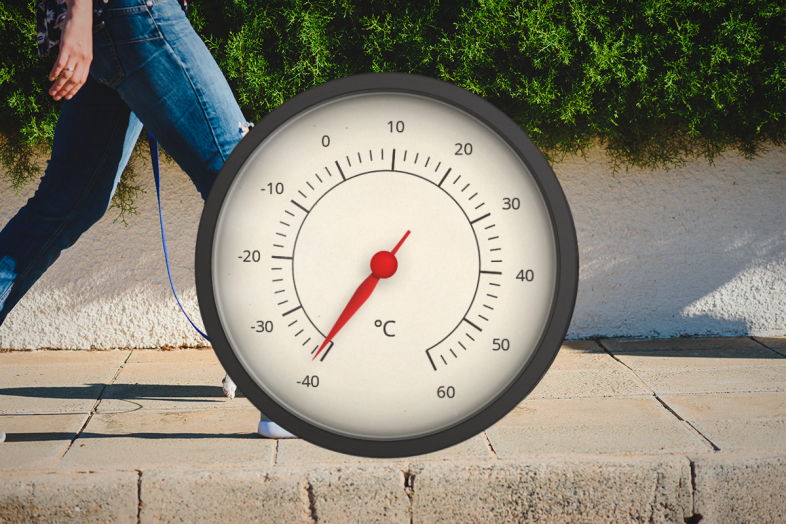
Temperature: -39 °C
